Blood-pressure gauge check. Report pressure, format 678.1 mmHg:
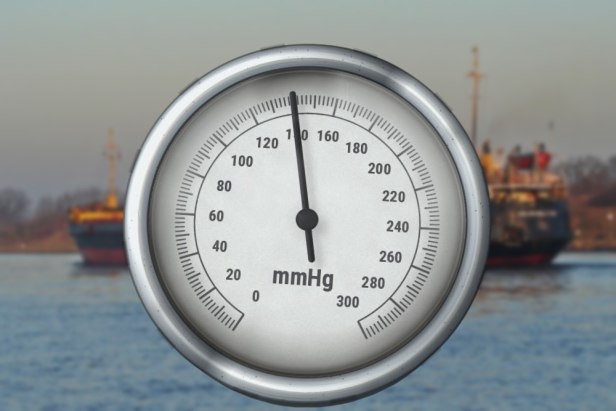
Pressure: 140 mmHg
